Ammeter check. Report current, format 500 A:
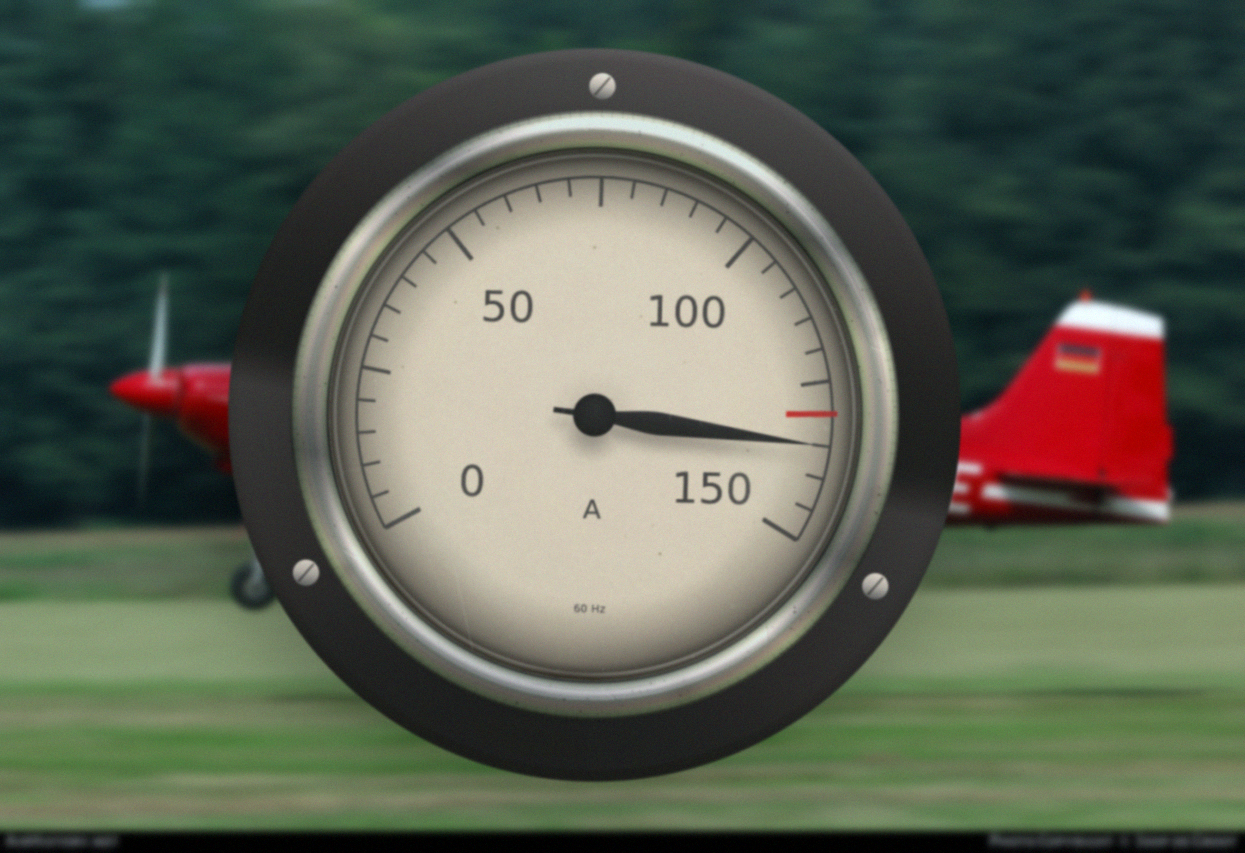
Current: 135 A
